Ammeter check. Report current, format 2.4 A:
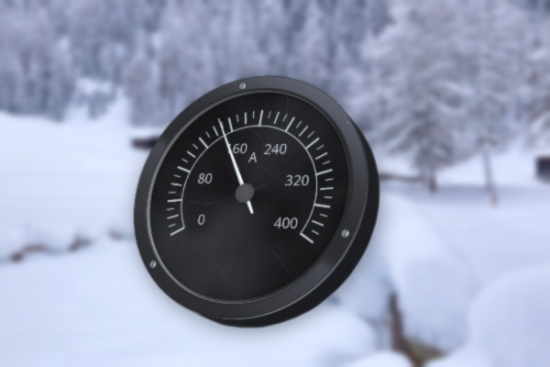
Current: 150 A
